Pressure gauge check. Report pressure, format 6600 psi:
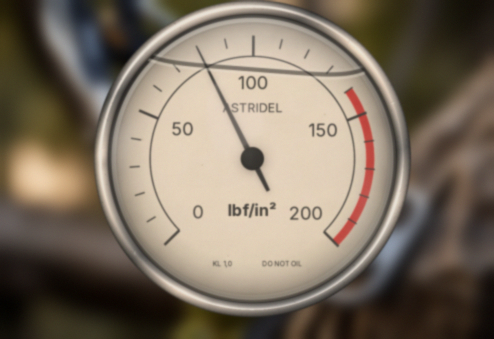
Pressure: 80 psi
